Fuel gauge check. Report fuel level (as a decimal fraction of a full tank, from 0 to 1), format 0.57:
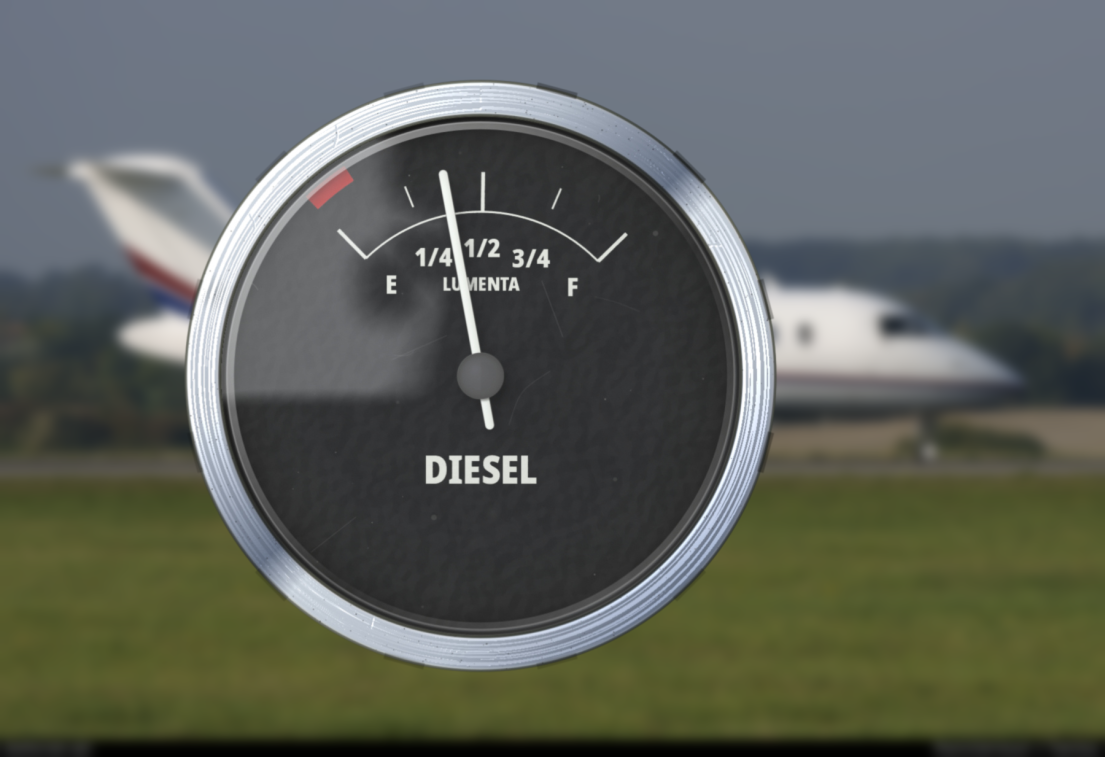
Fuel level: 0.375
